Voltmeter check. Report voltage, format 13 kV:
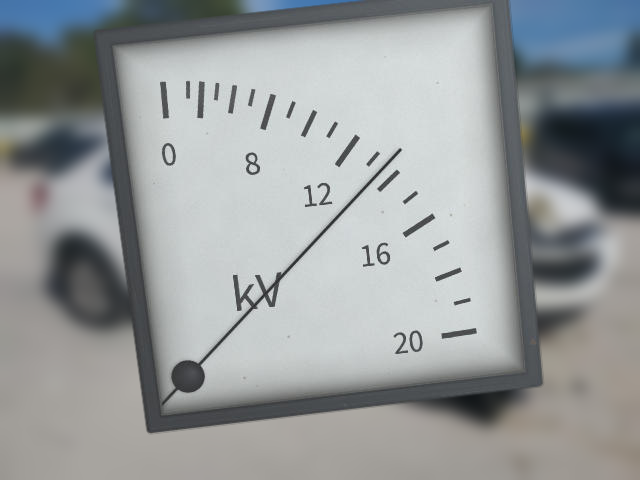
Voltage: 13.5 kV
